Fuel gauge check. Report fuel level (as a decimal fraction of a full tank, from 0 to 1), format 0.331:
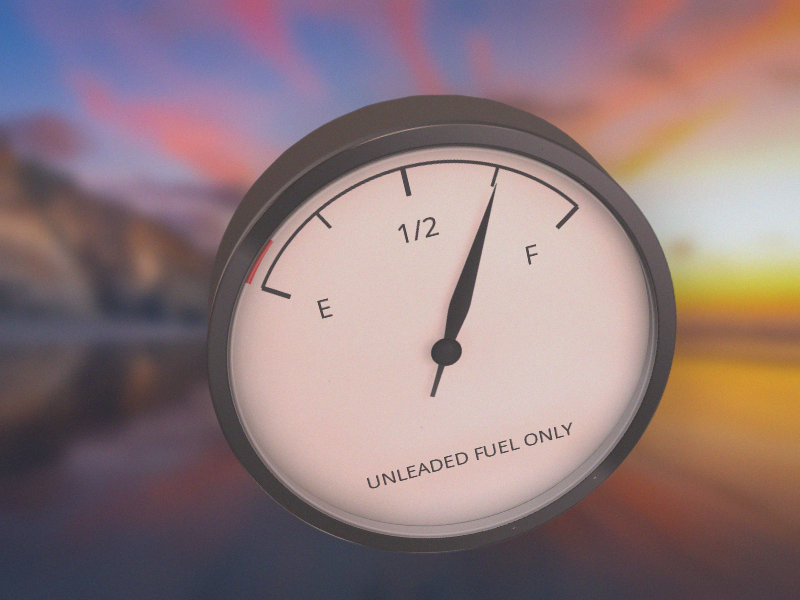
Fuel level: 0.75
